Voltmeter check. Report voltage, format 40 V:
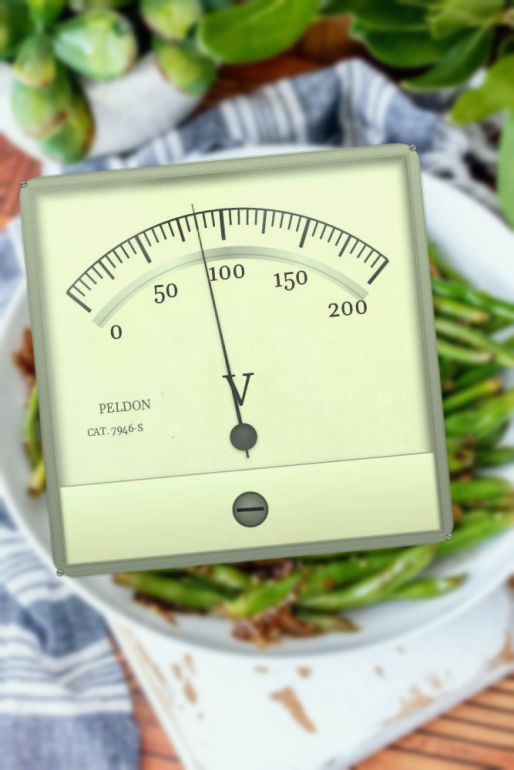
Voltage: 85 V
